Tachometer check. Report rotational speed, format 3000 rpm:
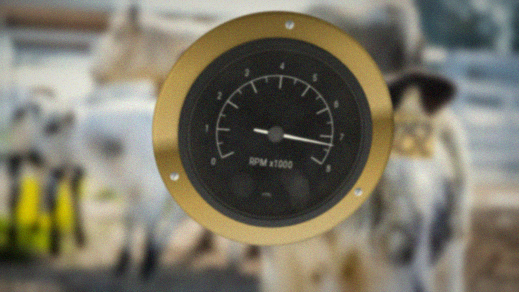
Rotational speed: 7250 rpm
